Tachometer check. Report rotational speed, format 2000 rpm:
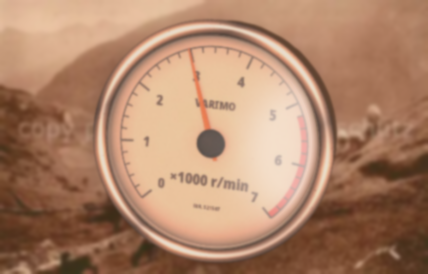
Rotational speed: 3000 rpm
